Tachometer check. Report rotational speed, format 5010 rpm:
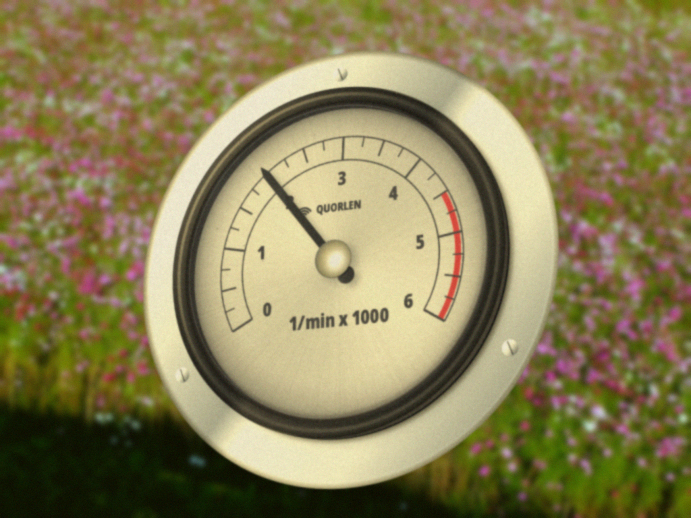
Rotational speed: 2000 rpm
